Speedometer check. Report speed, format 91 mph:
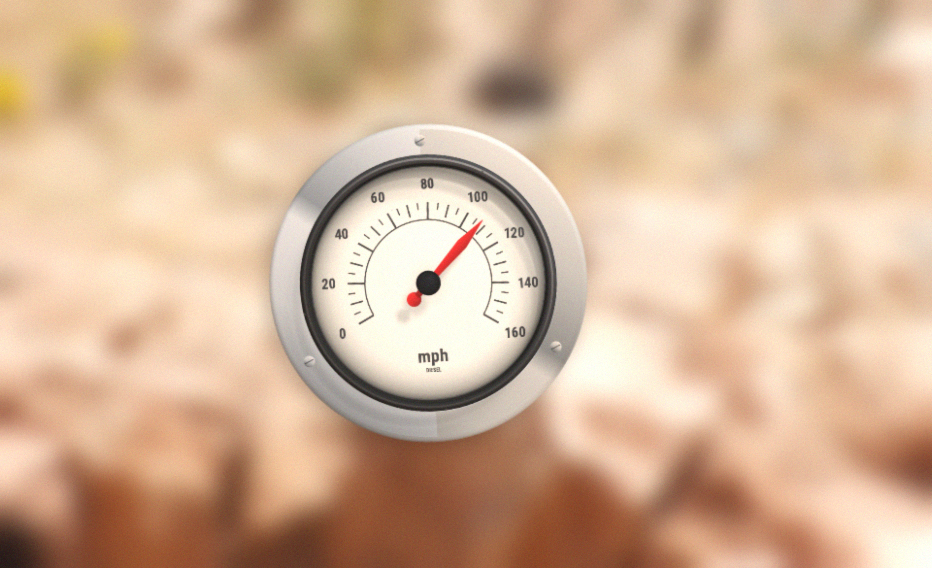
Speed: 107.5 mph
